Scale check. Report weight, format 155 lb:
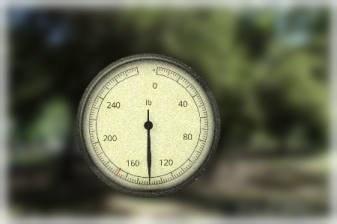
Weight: 140 lb
